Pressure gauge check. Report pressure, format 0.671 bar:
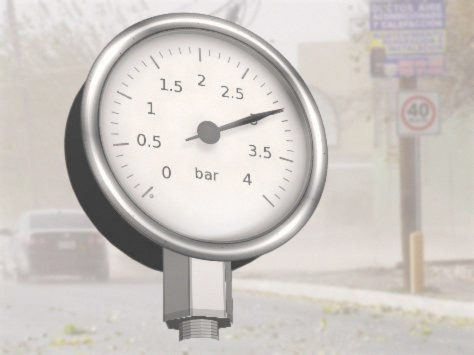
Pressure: 3 bar
